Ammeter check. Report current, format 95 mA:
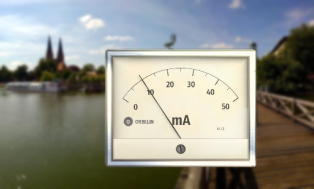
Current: 10 mA
